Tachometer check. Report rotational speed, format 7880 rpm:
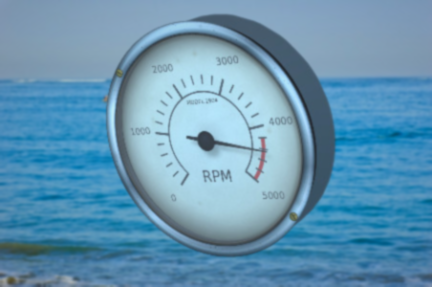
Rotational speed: 4400 rpm
